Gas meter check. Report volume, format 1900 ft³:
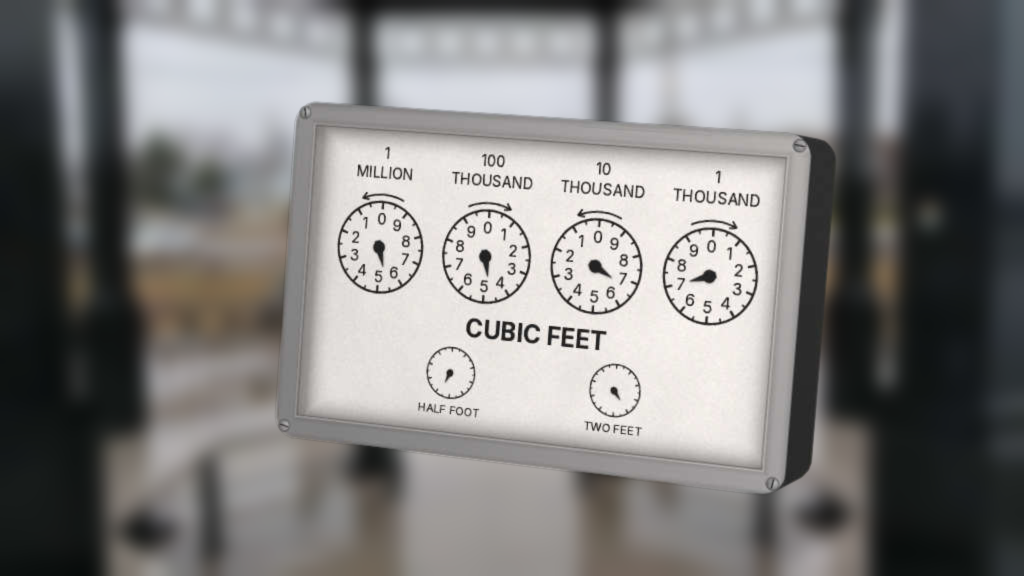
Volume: 546700 ft³
